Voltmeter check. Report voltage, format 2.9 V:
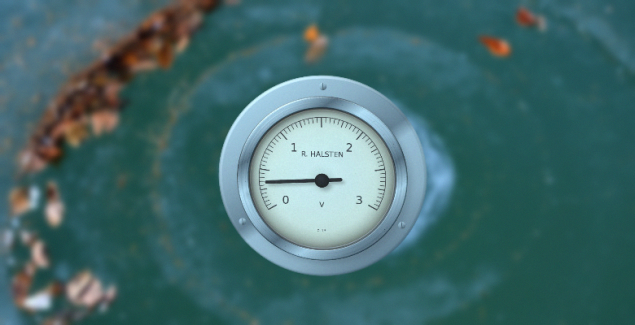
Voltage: 0.35 V
